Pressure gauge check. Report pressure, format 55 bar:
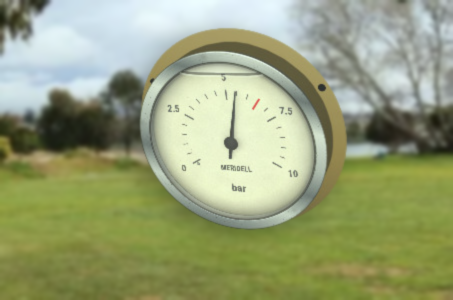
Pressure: 5.5 bar
